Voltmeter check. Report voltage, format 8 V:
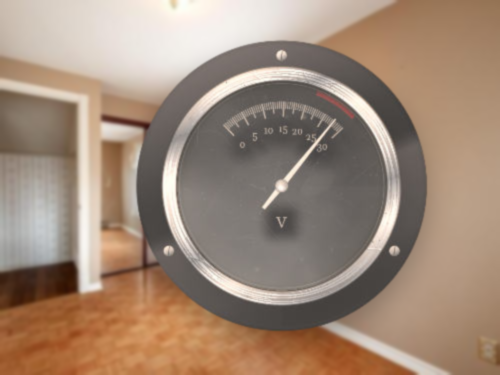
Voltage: 27.5 V
